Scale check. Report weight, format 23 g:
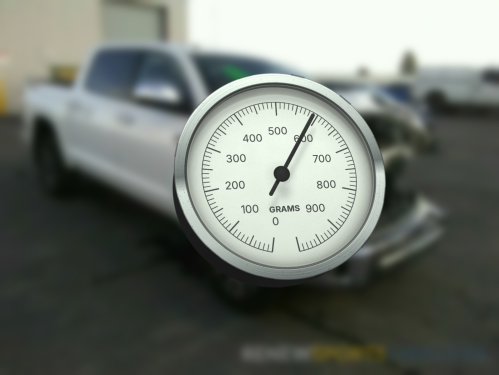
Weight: 590 g
